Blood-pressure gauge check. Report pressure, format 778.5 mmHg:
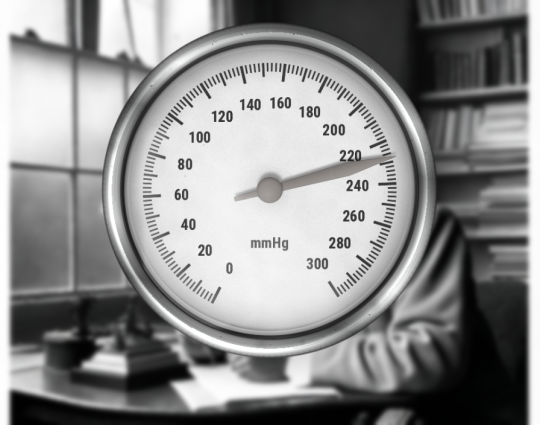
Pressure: 228 mmHg
